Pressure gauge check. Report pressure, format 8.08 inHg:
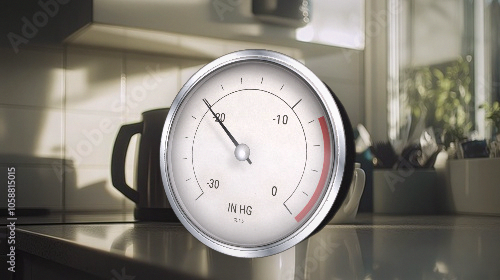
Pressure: -20 inHg
